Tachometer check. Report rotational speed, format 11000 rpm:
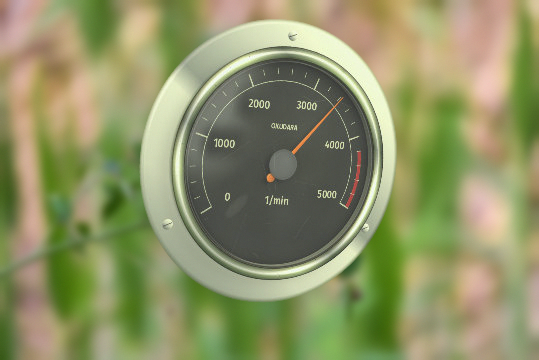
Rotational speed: 3400 rpm
